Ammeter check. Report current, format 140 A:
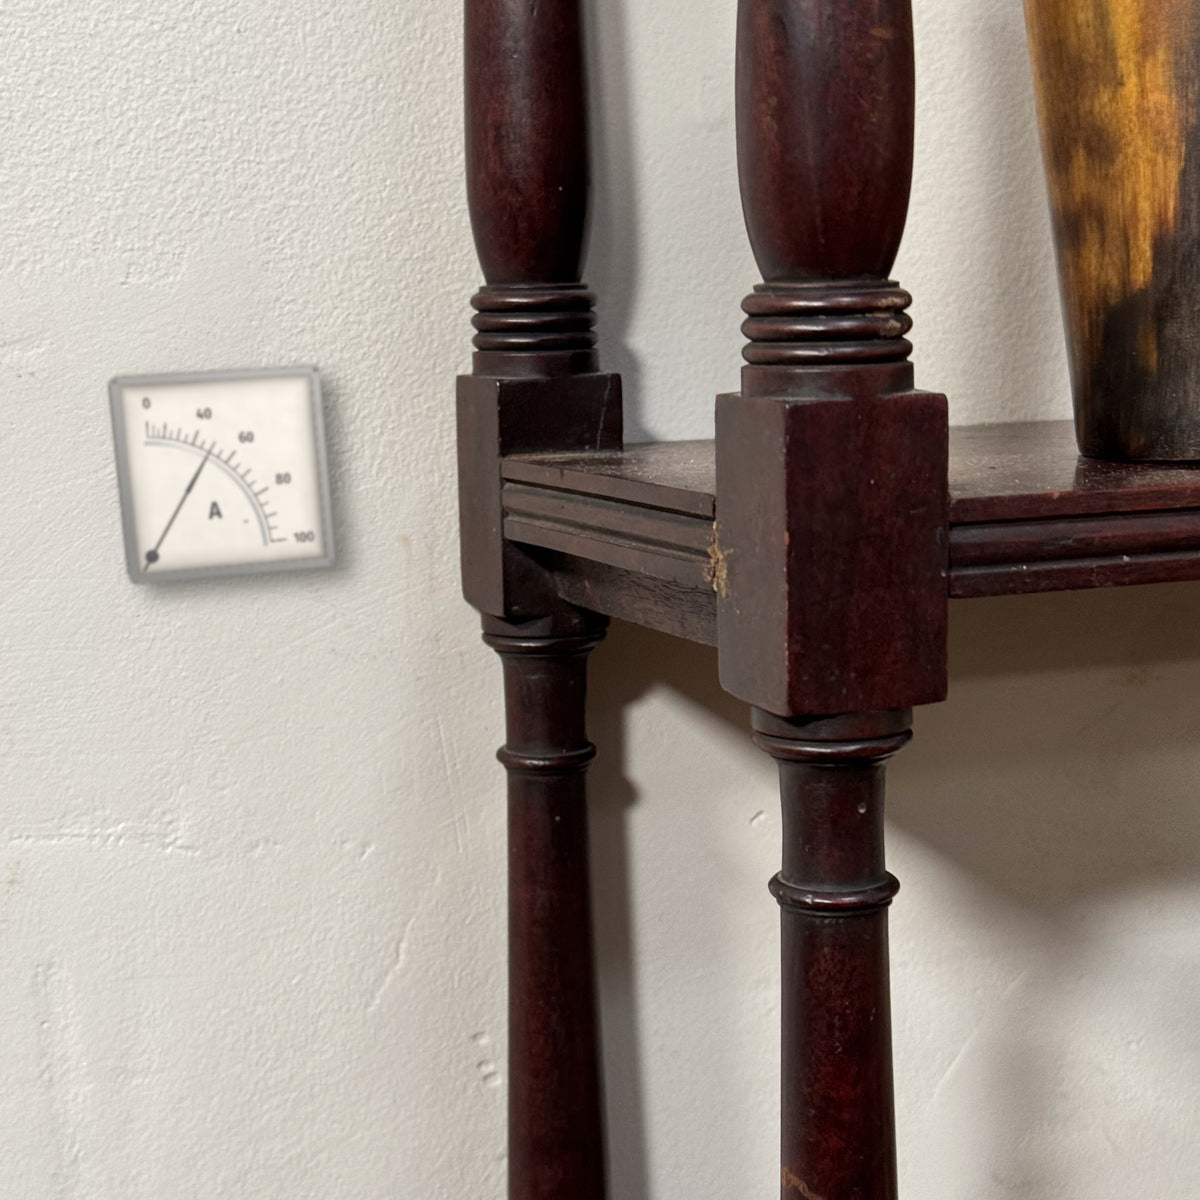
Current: 50 A
